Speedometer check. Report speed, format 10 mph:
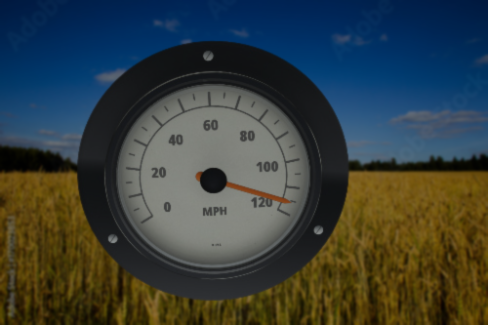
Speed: 115 mph
